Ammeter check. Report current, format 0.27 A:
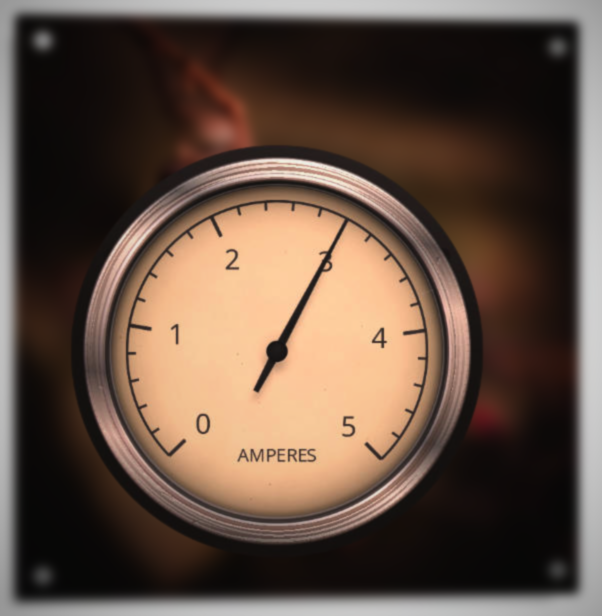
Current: 3 A
